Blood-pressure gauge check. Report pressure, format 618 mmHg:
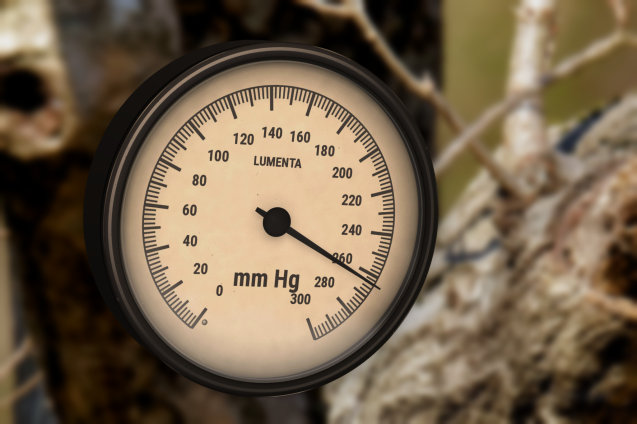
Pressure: 264 mmHg
